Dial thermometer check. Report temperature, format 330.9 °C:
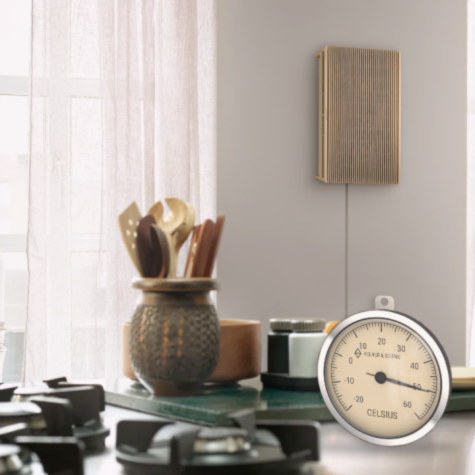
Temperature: 50 °C
